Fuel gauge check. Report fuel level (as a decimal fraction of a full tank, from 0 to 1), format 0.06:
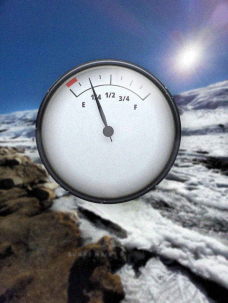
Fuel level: 0.25
